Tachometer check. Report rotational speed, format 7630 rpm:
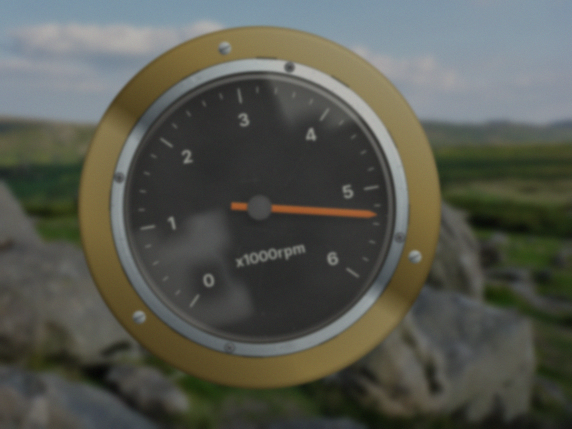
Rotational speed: 5300 rpm
